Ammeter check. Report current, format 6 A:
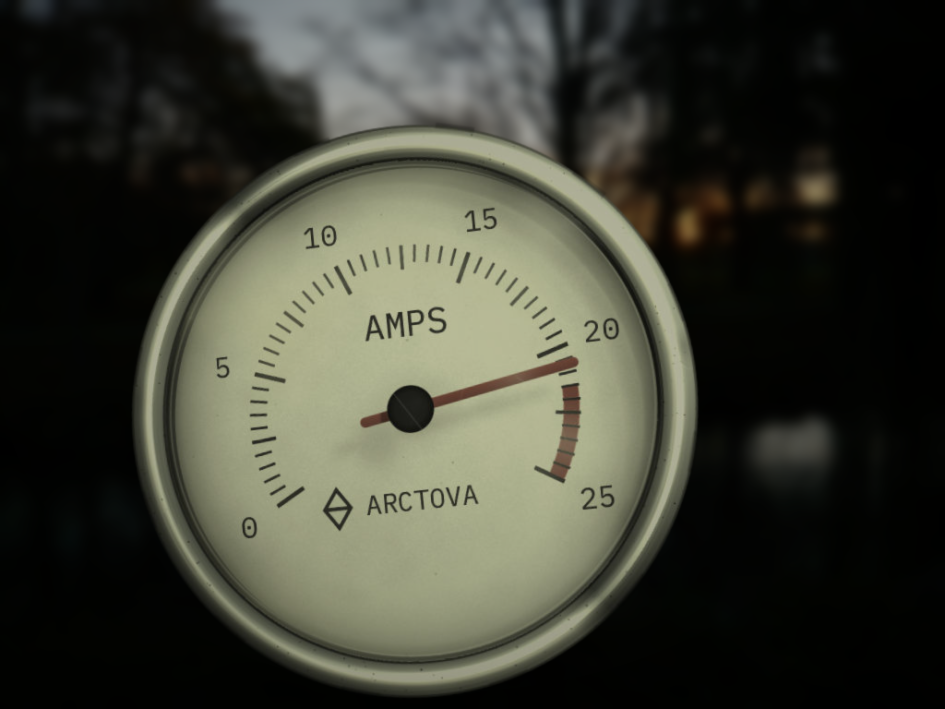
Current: 20.75 A
